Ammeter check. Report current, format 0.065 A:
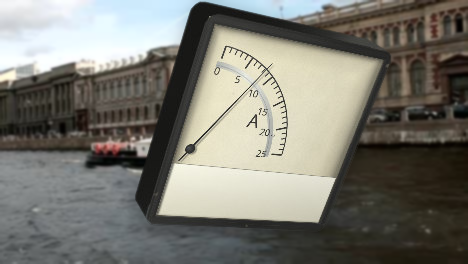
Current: 8 A
